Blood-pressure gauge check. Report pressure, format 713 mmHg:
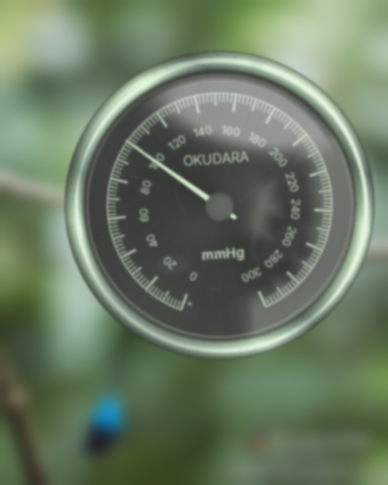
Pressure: 100 mmHg
